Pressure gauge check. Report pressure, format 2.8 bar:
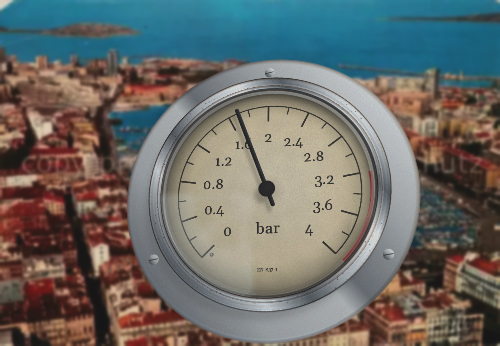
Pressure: 1.7 bar
